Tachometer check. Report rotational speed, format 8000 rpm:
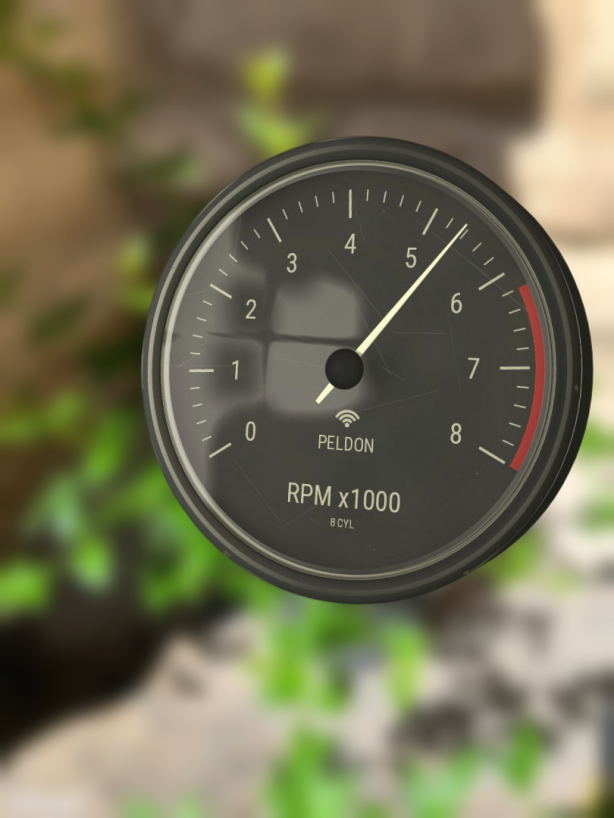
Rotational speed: 5400 rpm
